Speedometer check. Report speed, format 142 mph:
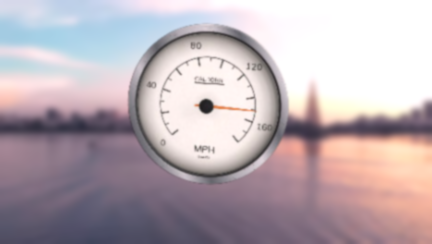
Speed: 150 mph
